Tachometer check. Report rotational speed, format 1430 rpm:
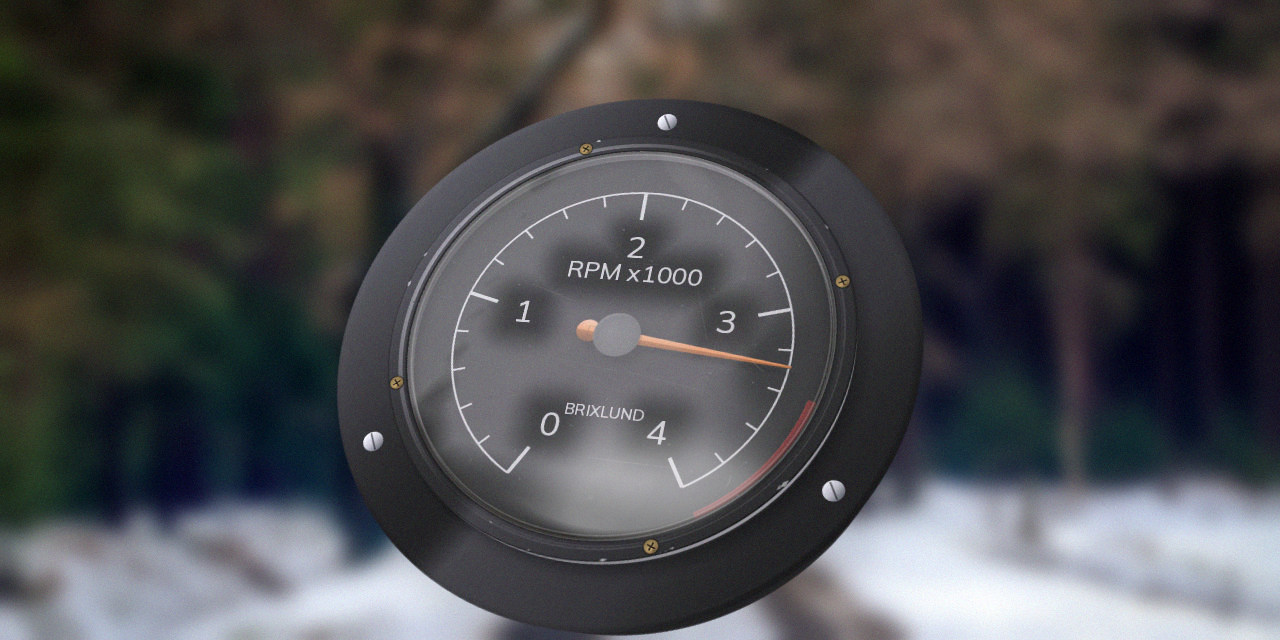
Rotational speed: 3300 rpm
